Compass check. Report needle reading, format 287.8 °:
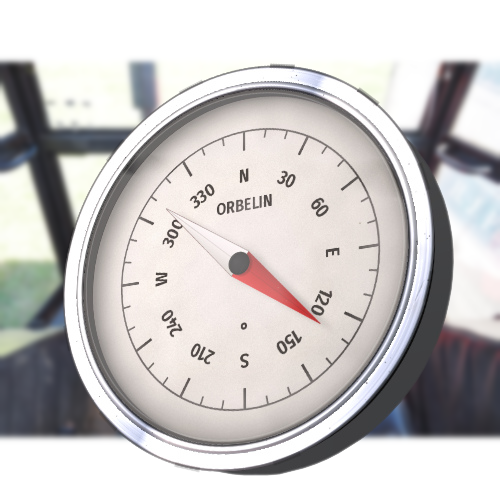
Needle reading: 130 °
